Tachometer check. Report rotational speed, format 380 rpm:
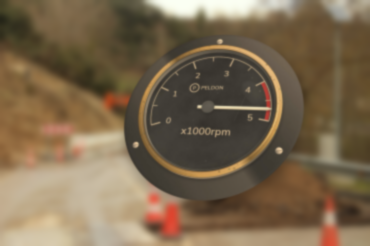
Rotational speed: 4750 rpm
